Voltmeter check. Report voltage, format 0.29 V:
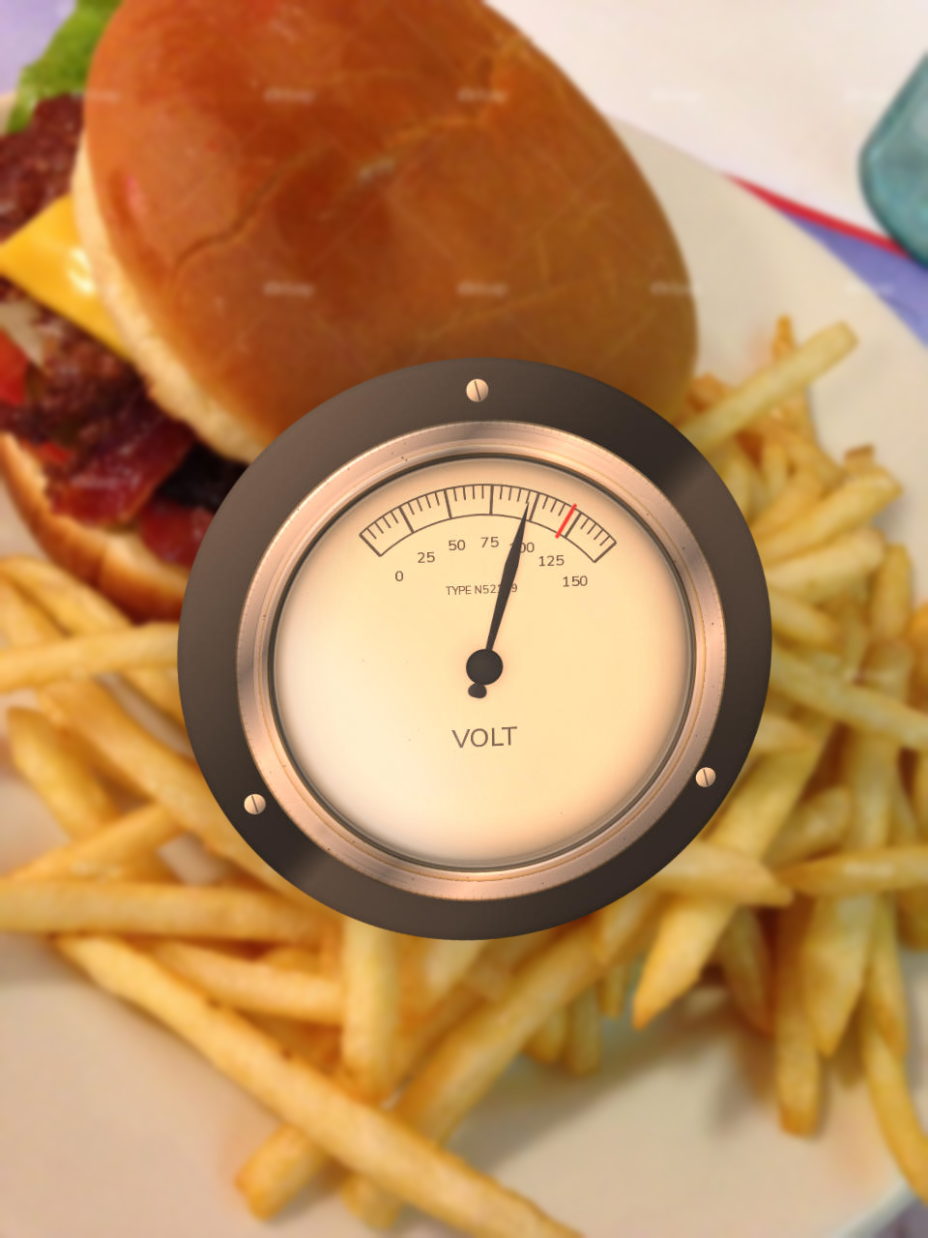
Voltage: 95 V
